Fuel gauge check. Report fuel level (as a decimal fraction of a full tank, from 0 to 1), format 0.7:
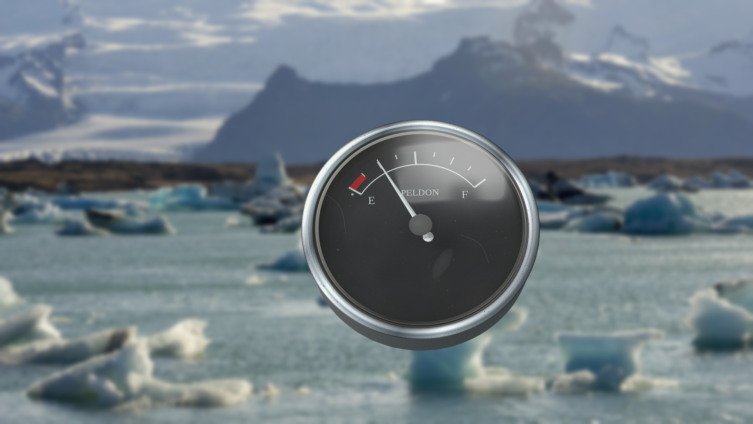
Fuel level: 0.25
